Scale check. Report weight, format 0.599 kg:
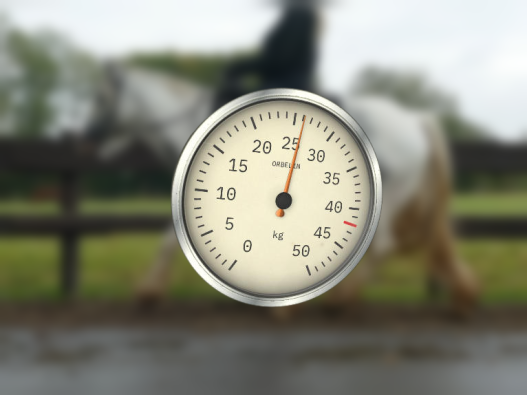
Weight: 26 kg
